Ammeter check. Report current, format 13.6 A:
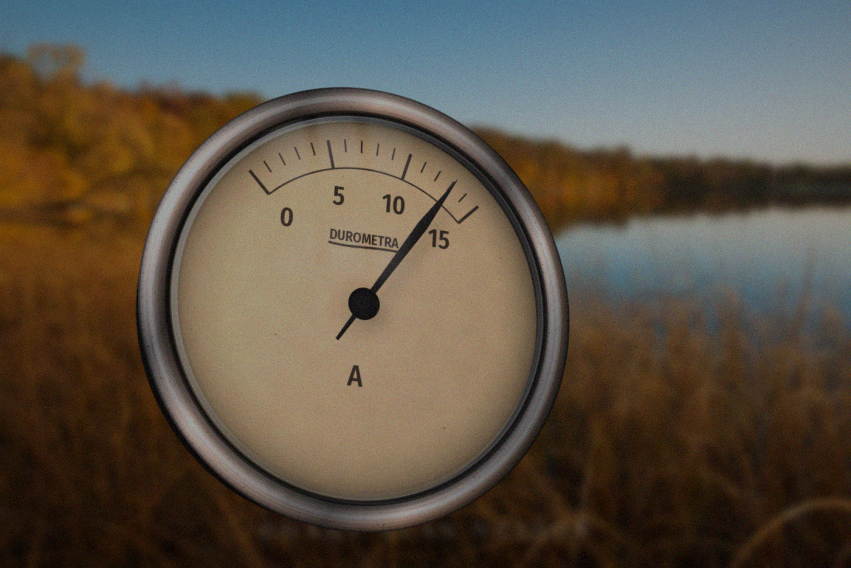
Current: 13 A
